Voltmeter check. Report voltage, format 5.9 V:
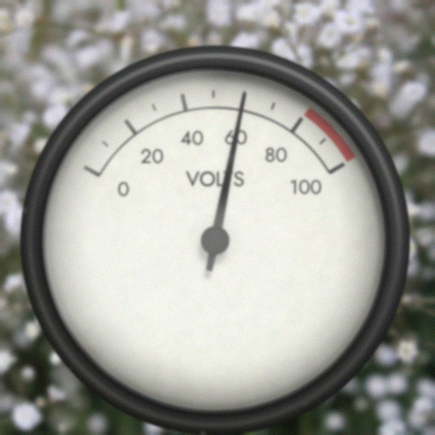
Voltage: 60 V
